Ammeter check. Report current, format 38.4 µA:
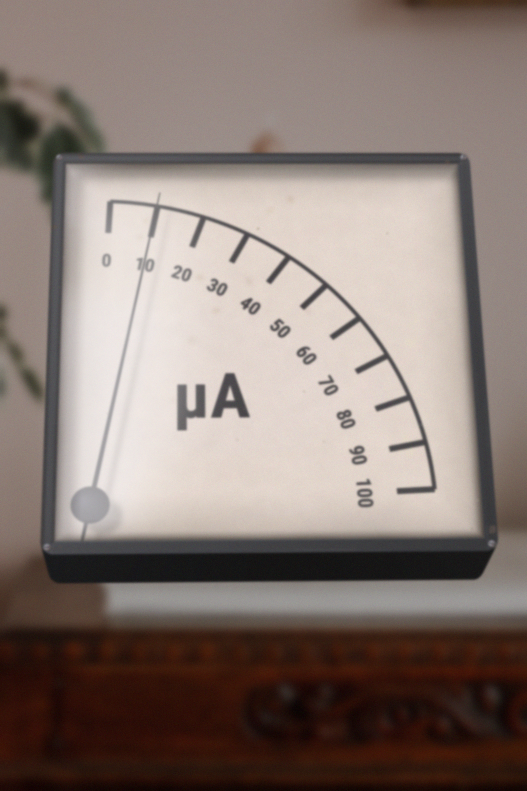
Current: 10 µA
